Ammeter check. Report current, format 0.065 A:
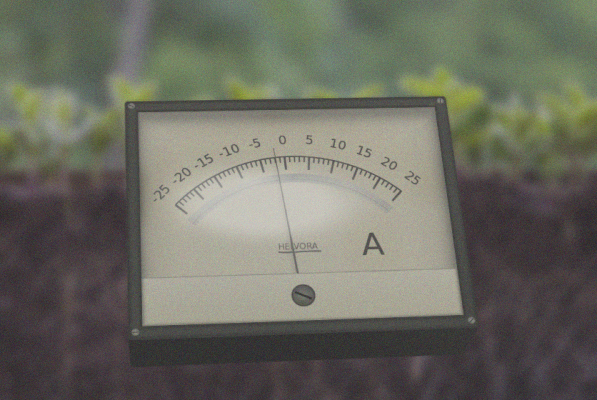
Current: -2 A
